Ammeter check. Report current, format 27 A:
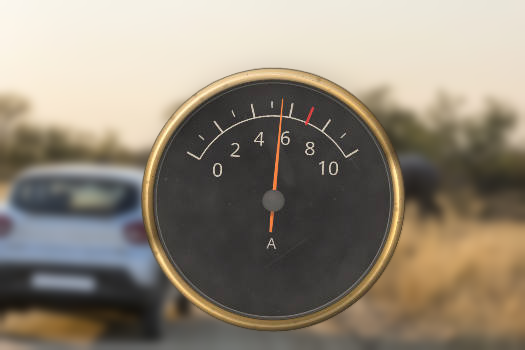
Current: 5.5 A
